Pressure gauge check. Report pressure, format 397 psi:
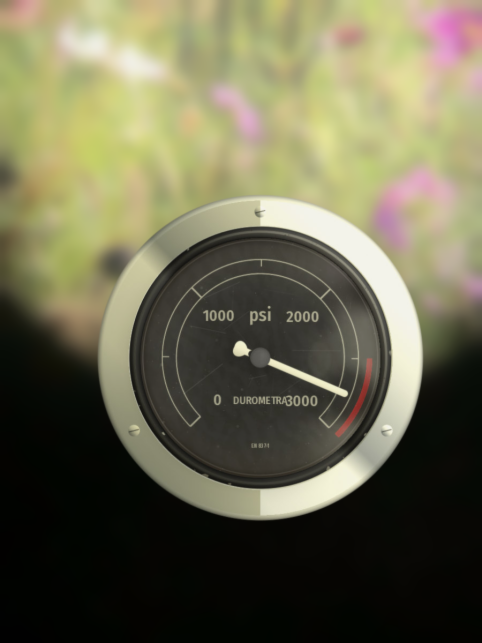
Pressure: 2750 psi
